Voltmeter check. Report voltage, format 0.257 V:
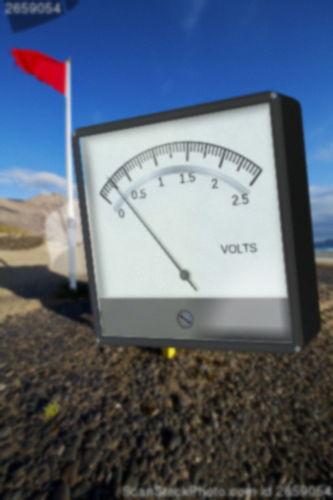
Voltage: 0.25 V
